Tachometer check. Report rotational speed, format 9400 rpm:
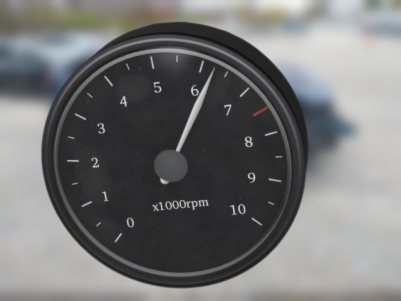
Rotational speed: 6250 rpm
